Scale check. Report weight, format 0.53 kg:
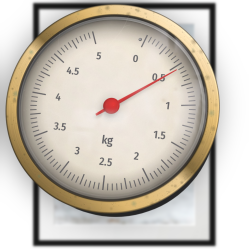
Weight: 0.55 kg
